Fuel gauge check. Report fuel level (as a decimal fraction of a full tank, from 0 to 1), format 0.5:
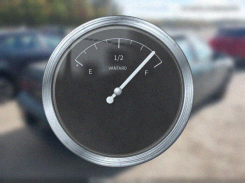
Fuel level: 0.875
